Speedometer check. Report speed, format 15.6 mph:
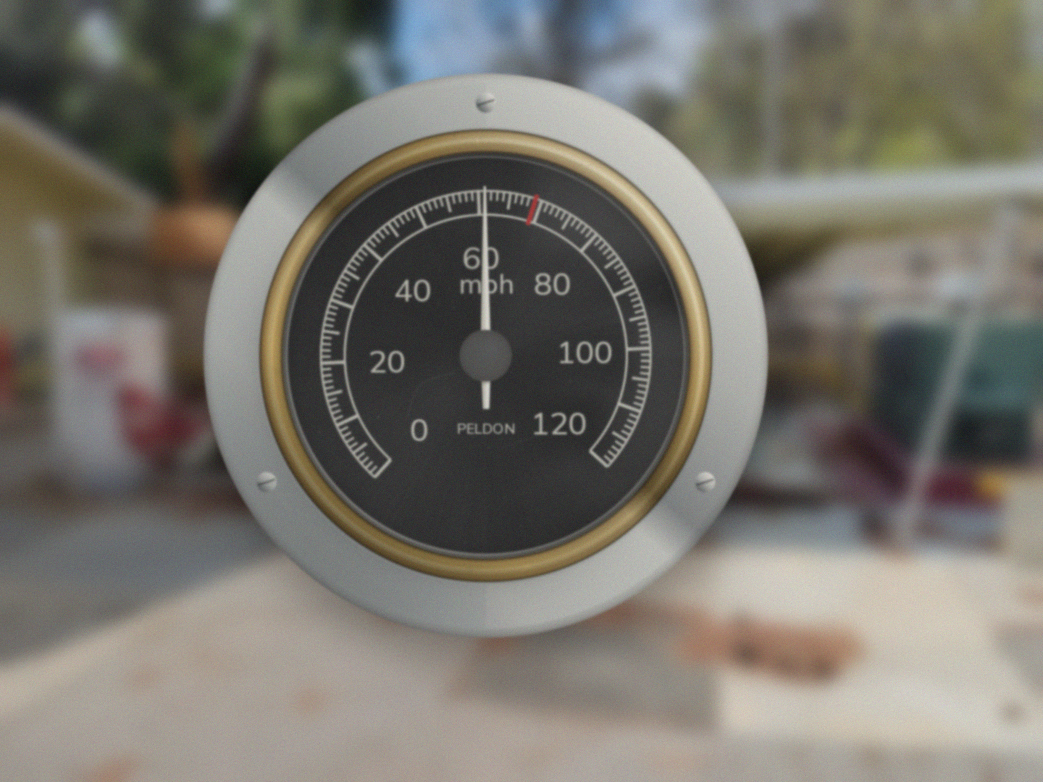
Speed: 61 mph
